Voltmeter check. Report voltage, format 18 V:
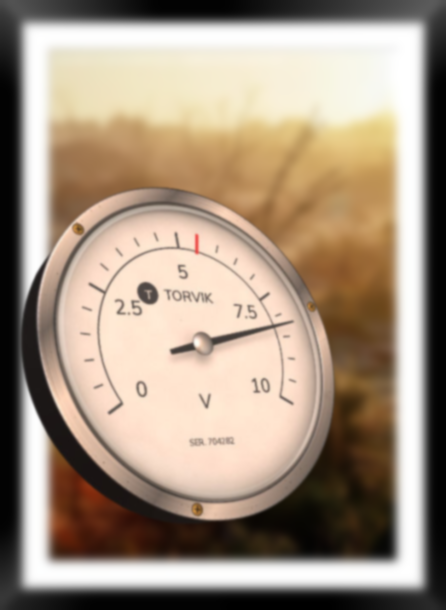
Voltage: 8.25 V
